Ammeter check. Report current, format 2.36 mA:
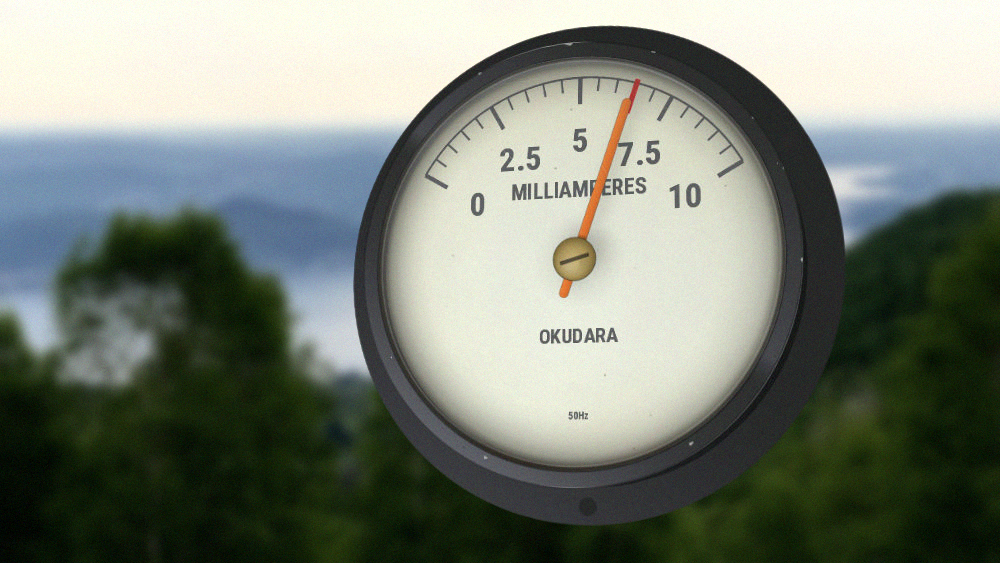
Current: 6.5 mA
